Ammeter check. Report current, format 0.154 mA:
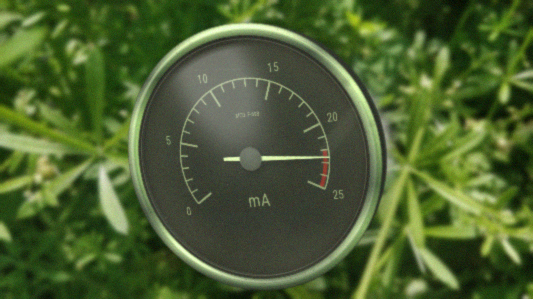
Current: 22.5 mA
